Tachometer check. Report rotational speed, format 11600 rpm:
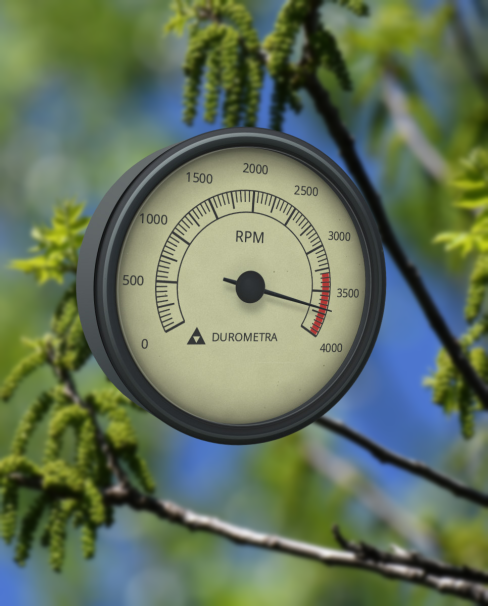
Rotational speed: 3700 rpm
